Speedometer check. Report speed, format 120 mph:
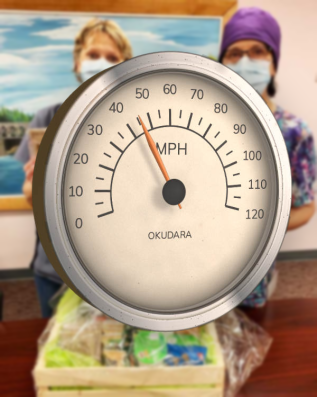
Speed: 45 mph
